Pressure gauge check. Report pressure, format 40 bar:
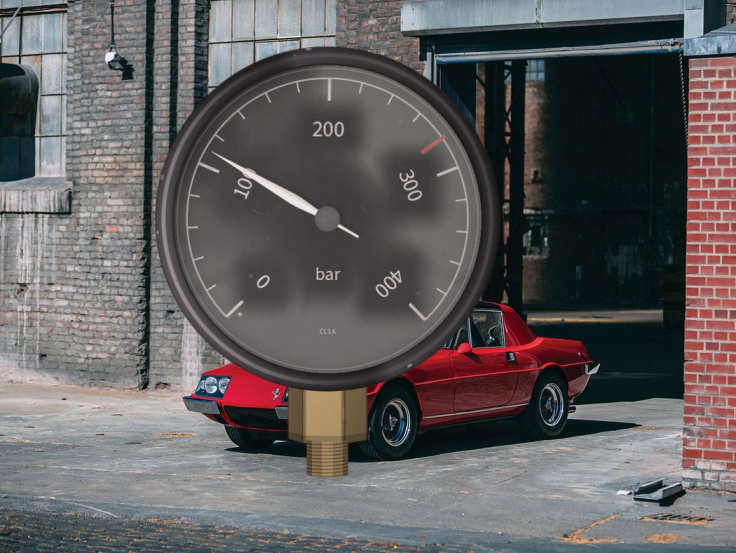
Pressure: 110 bar
